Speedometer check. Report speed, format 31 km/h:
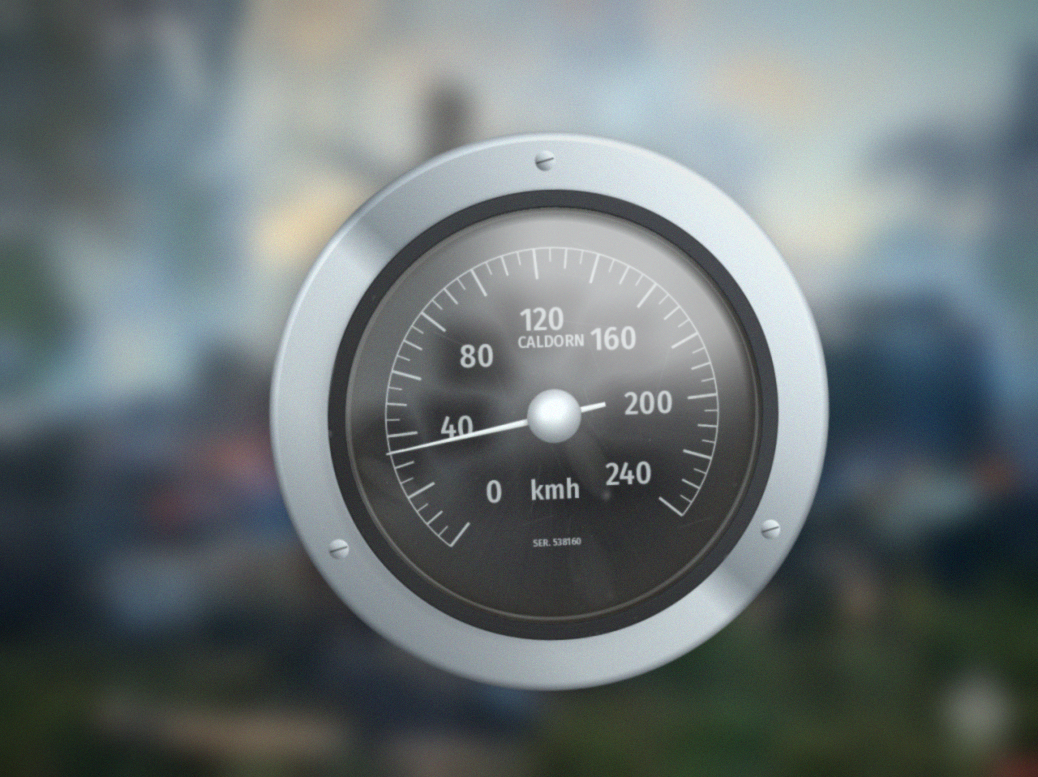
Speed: 35 km/h
